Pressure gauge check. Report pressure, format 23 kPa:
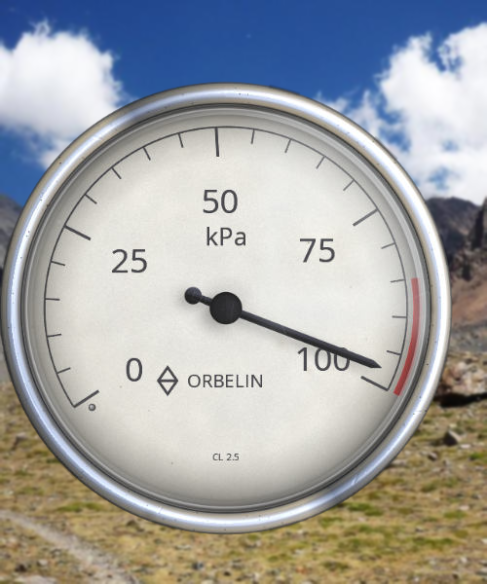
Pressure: 97.5 kPa
